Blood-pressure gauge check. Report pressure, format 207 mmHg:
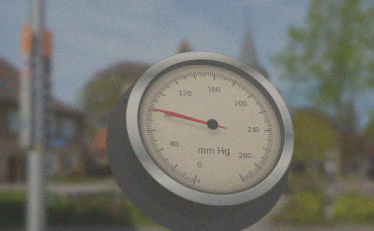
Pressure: 80 mmHg
